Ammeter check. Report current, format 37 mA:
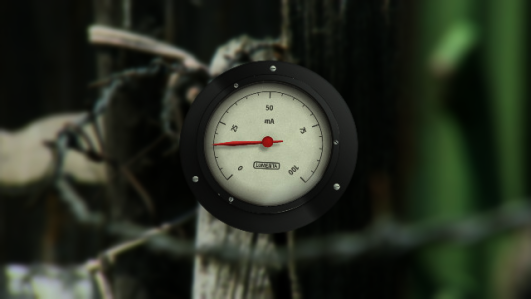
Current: 15 mA
